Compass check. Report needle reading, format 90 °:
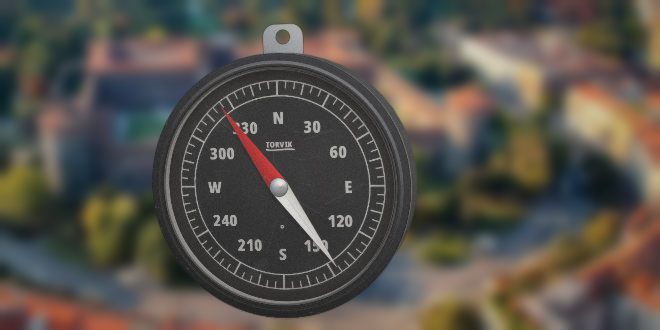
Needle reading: 325 °
